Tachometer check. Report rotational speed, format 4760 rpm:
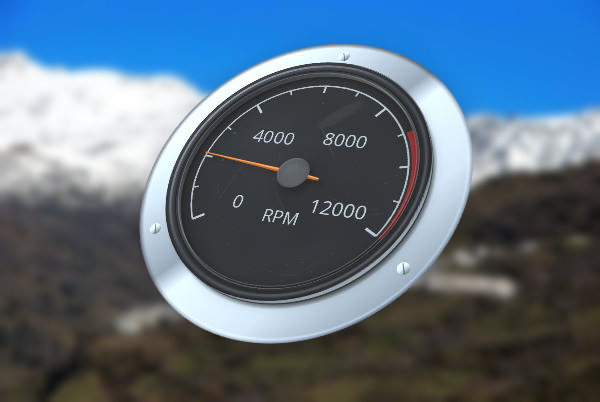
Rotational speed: 2000 rpm
